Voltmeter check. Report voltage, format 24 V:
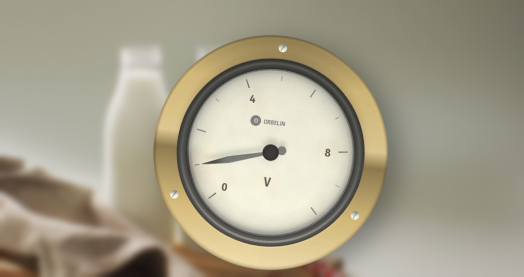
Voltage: 1 V
